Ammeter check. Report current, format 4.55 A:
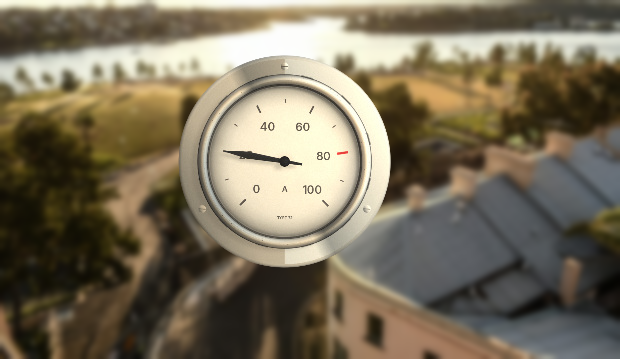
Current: 20 A
